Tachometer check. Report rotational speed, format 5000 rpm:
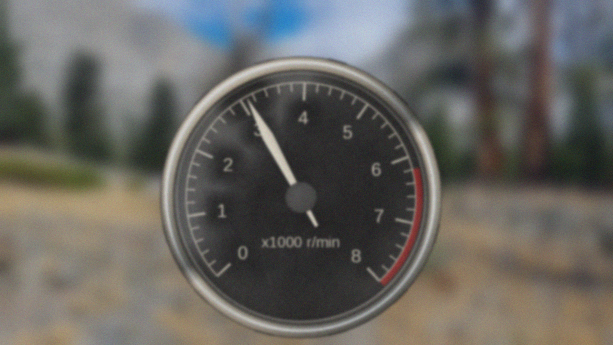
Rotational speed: 3100 rpm
